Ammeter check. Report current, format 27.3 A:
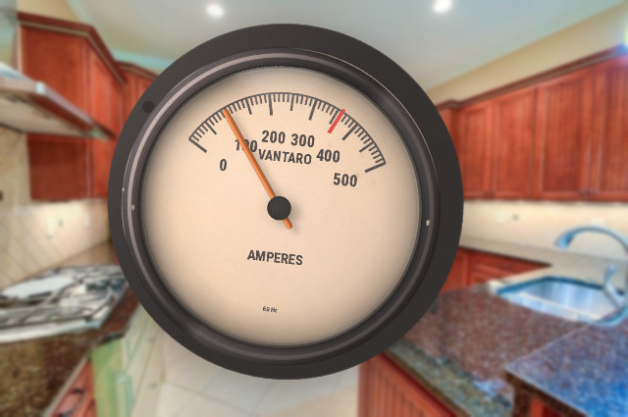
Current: 100 A
